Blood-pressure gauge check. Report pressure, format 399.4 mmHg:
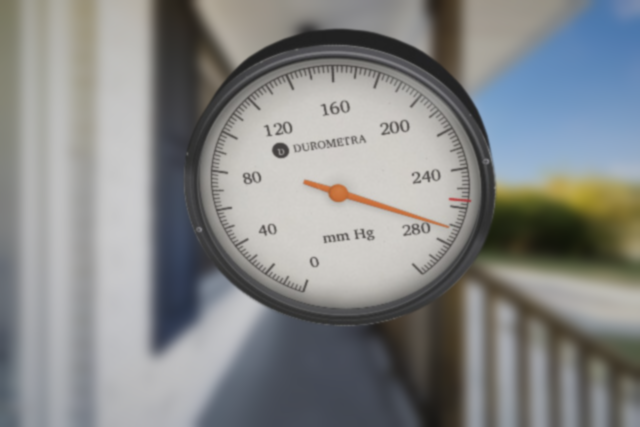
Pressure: 270 mmHg
